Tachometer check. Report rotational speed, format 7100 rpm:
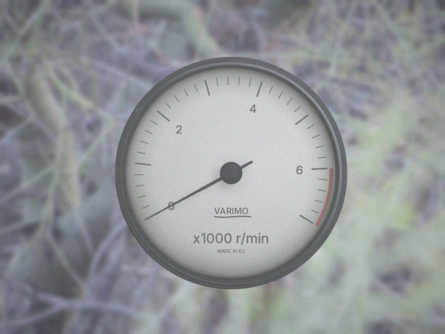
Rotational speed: 0 rpm
